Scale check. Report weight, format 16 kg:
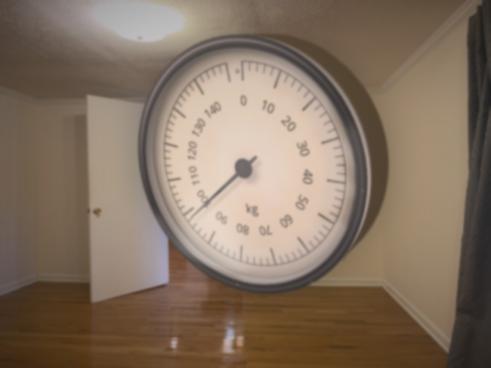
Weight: 98 kg
